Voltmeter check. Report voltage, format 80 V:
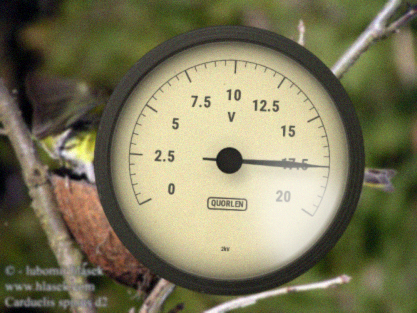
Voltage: 17.5 V
